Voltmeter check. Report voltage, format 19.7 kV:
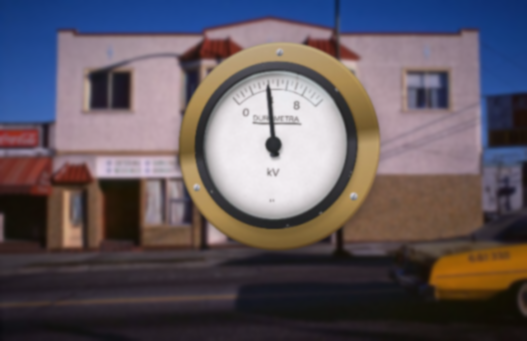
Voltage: 4 kV
